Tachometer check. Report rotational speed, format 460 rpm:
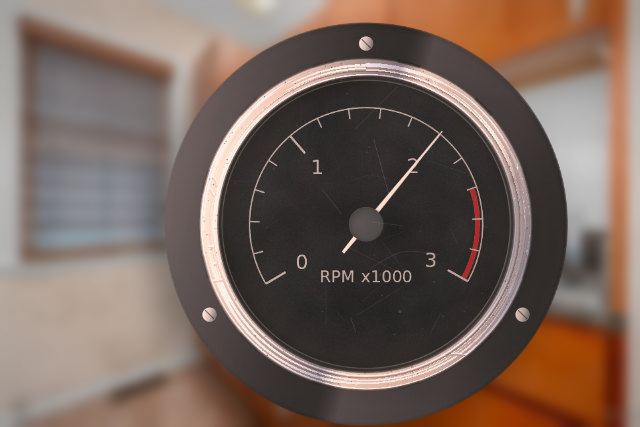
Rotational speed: 2000 rpm
